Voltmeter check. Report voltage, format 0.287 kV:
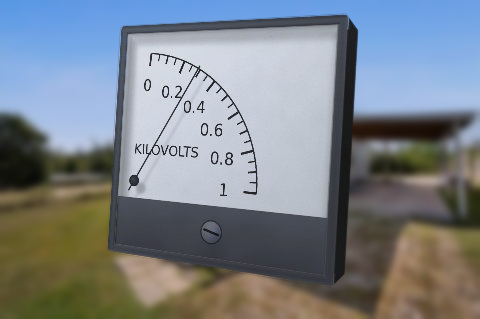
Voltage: 0.3 kV
